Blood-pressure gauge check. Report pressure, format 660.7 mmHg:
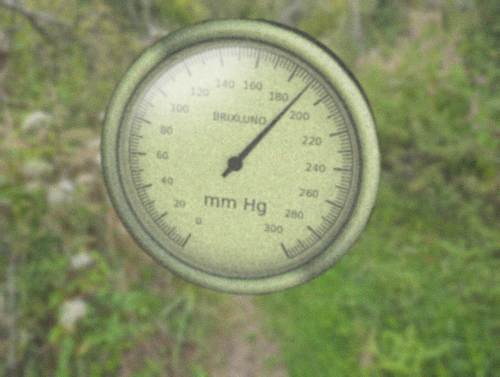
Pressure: 190 mmHg
